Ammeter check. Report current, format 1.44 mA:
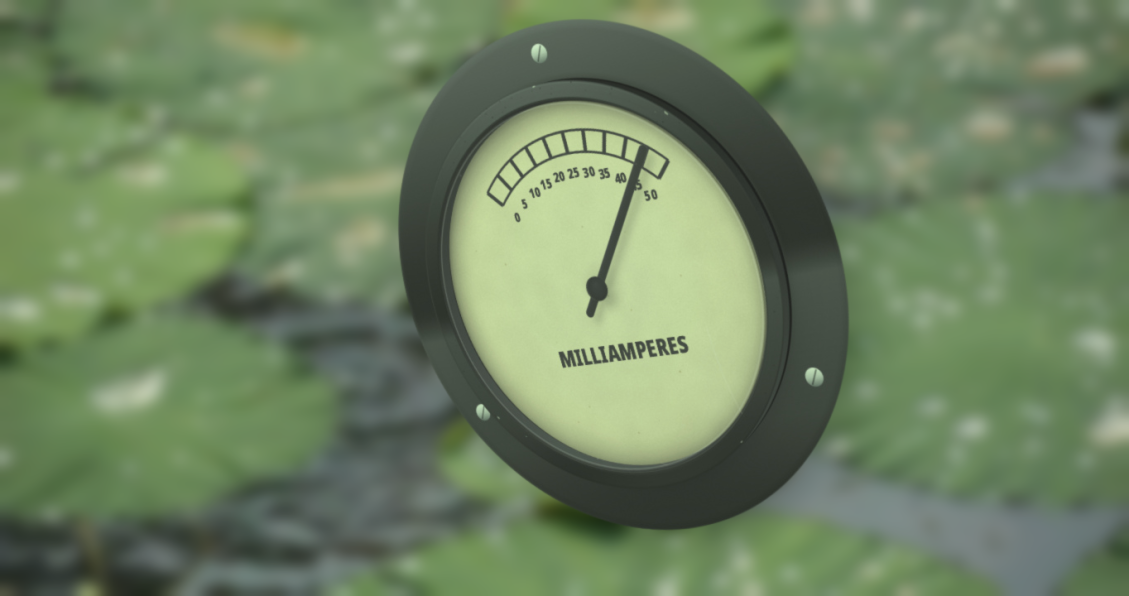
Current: 45 mA
